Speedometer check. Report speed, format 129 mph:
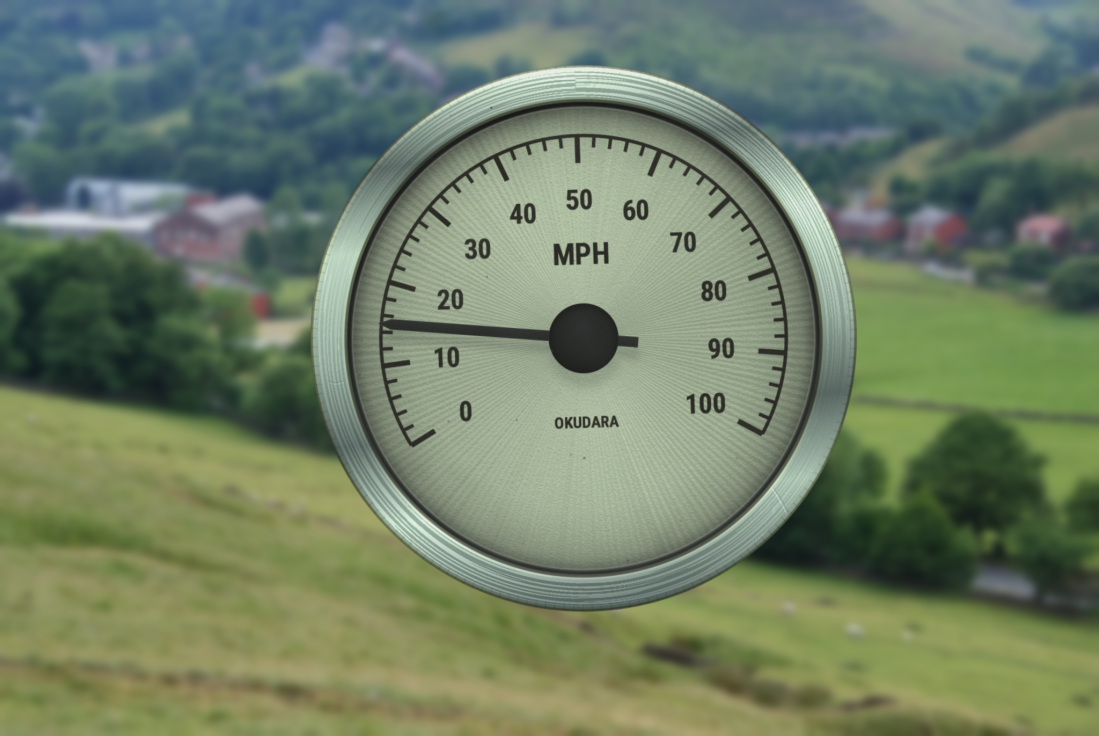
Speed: 15 mph
